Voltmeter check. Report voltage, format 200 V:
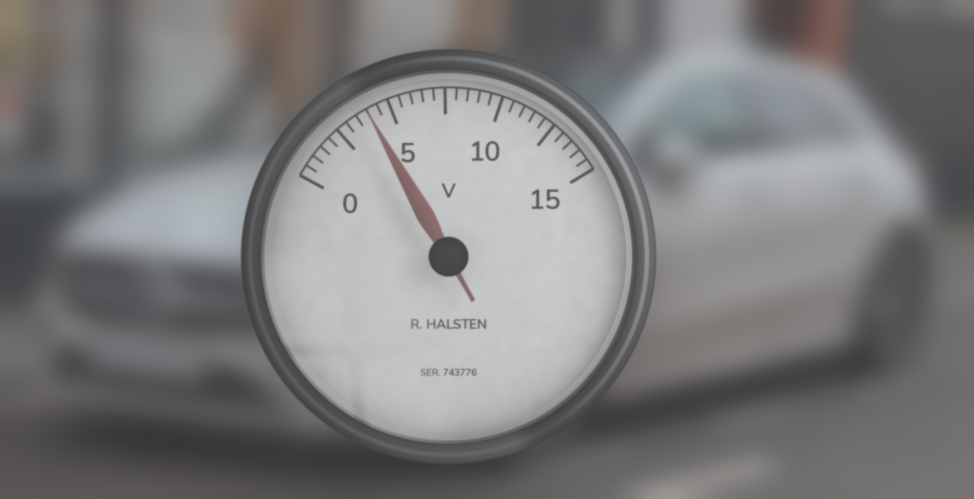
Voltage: 4 V
